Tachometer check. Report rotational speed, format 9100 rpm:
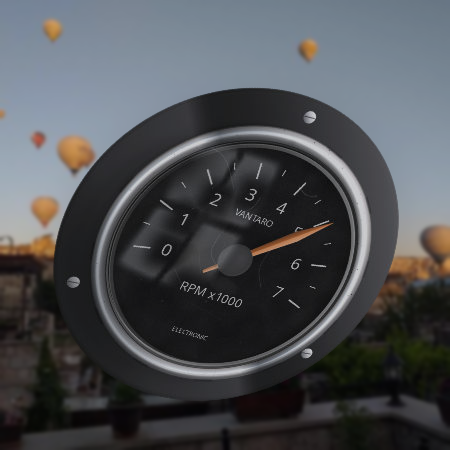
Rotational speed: 5000 rpm
